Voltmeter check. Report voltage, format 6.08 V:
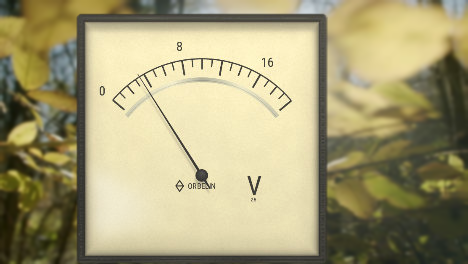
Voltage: 3.5 V
